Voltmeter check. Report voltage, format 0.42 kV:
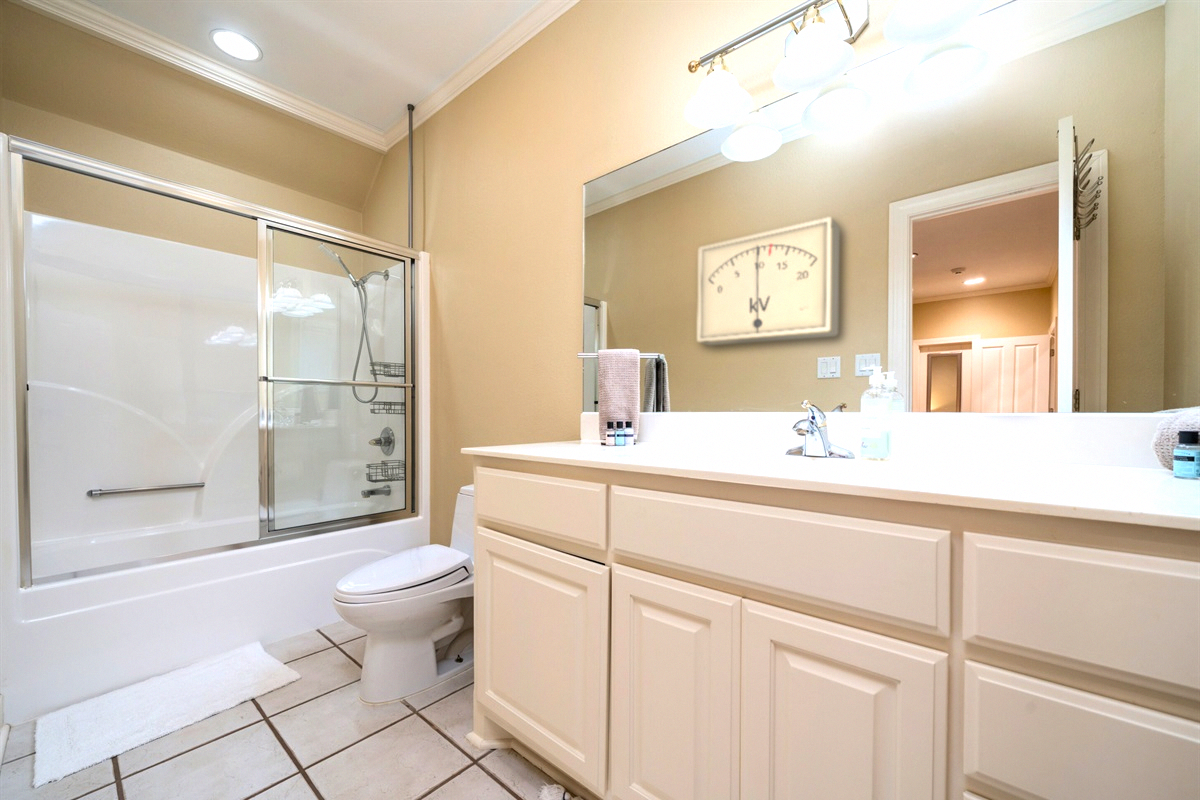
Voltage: 10 kV
